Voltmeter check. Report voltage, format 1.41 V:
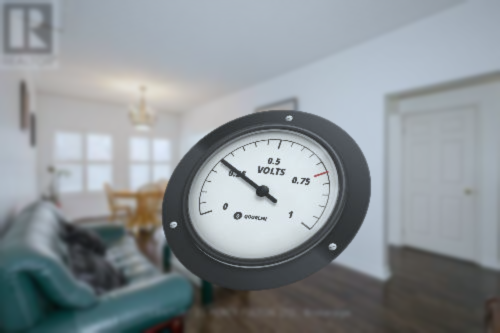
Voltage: 0.25 V
